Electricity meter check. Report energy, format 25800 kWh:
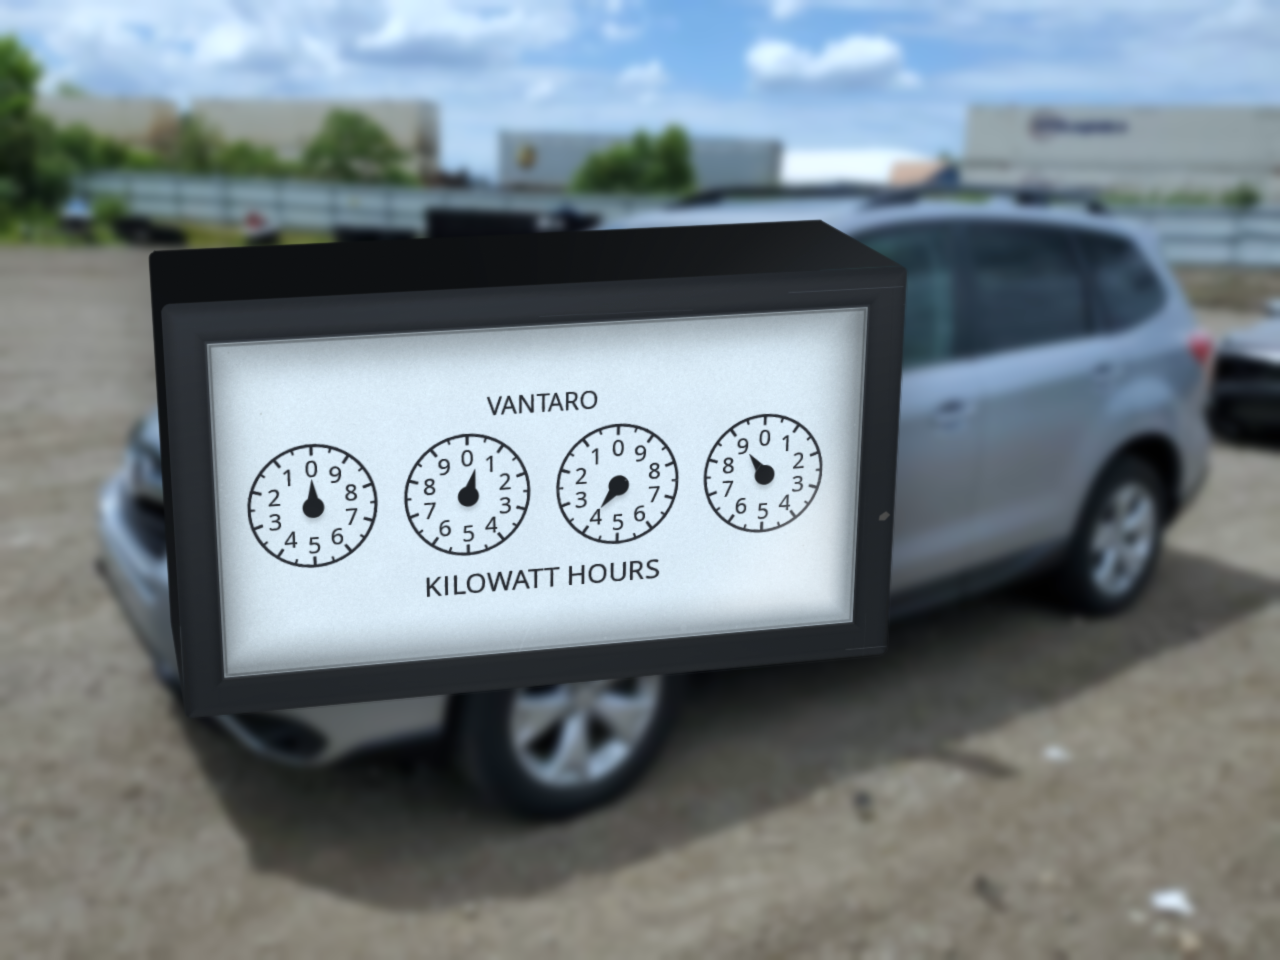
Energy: 39 kWh
